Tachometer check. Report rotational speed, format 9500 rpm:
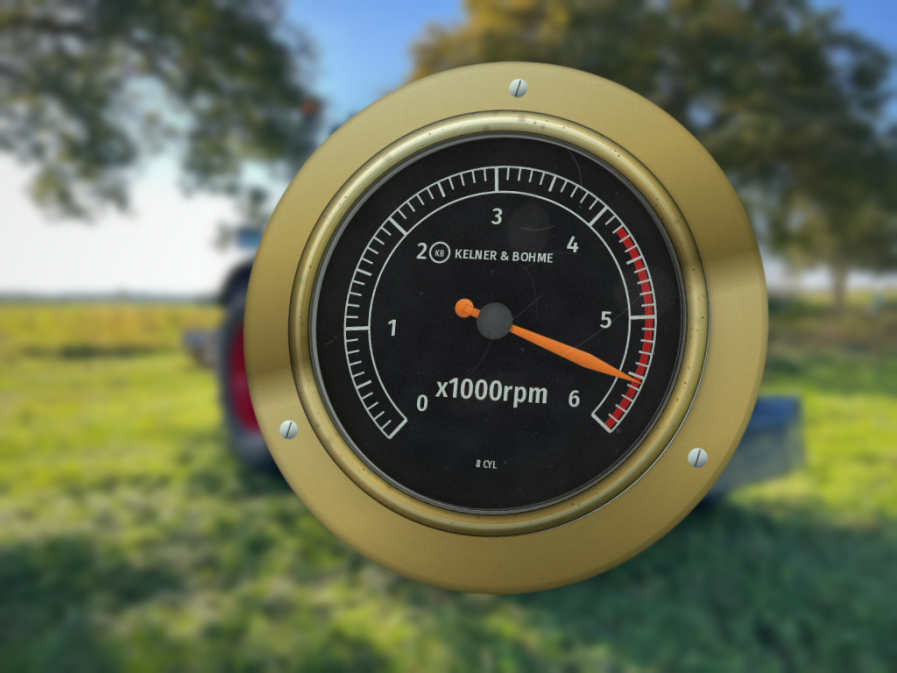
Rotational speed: 5550 rpm
